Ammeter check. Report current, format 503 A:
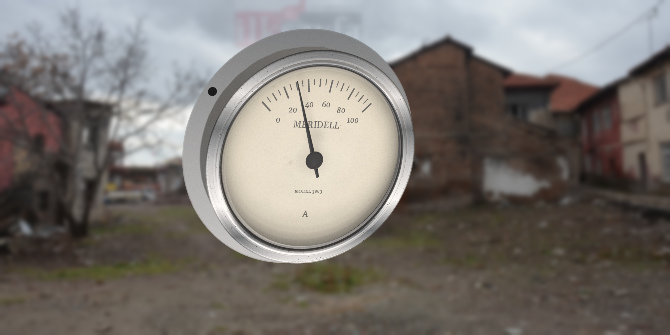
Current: 30 A
